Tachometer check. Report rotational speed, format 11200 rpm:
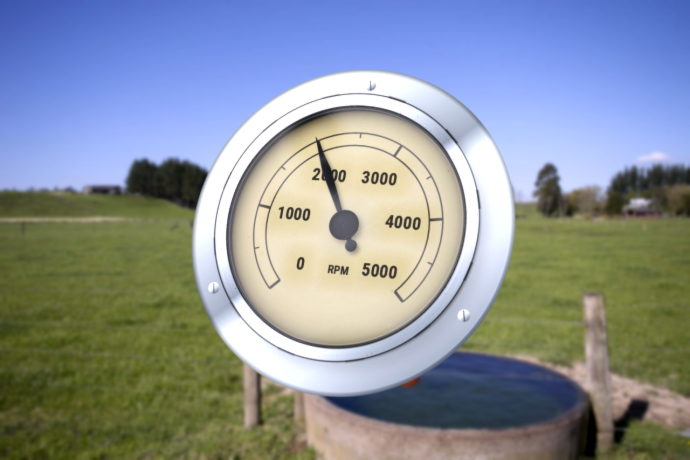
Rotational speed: 2000 rpm
